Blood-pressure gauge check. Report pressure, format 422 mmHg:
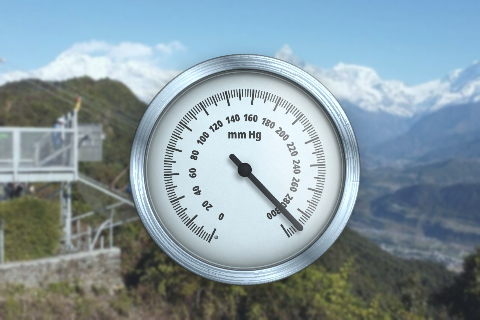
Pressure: 290 mmHg
